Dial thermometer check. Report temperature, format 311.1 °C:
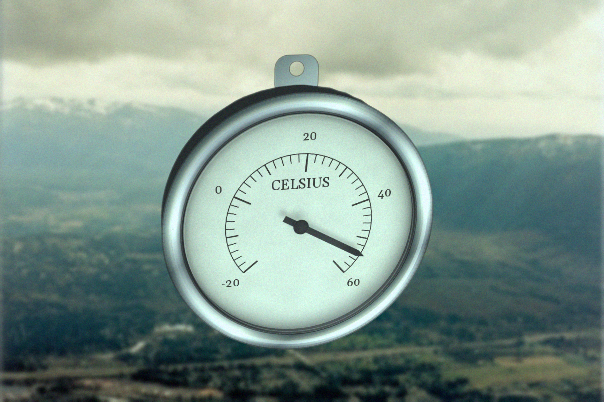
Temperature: 54 °C
